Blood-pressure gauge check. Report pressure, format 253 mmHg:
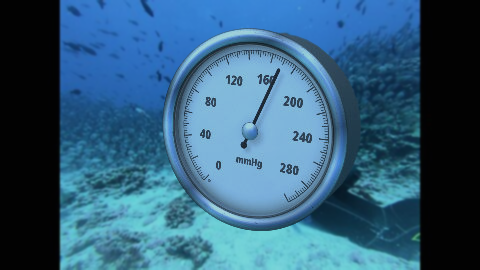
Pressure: 170 mmHg
